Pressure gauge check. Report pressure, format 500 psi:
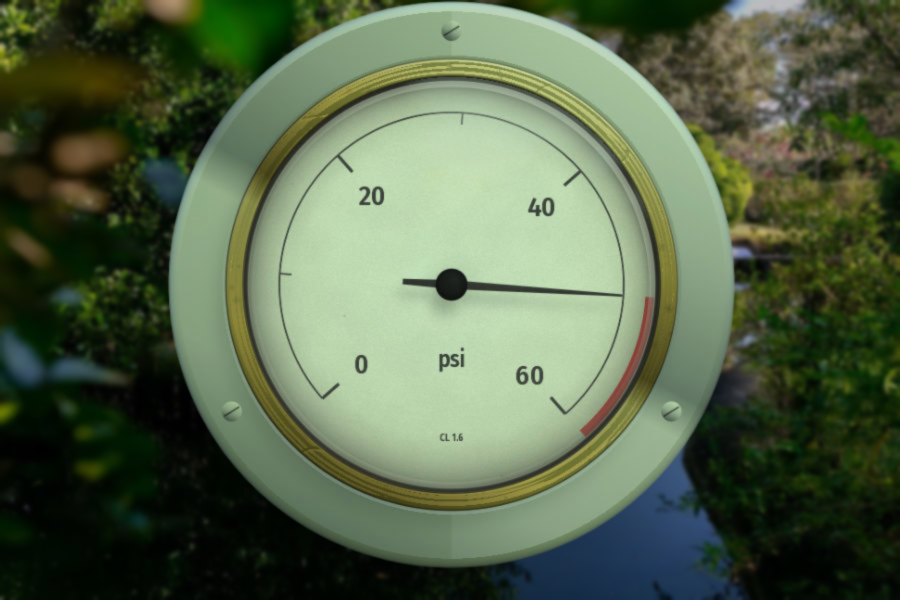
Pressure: 50 psi
